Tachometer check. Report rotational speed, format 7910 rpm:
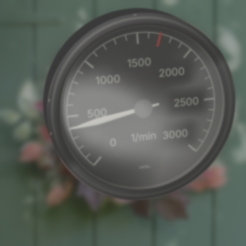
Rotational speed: 400 rpm
